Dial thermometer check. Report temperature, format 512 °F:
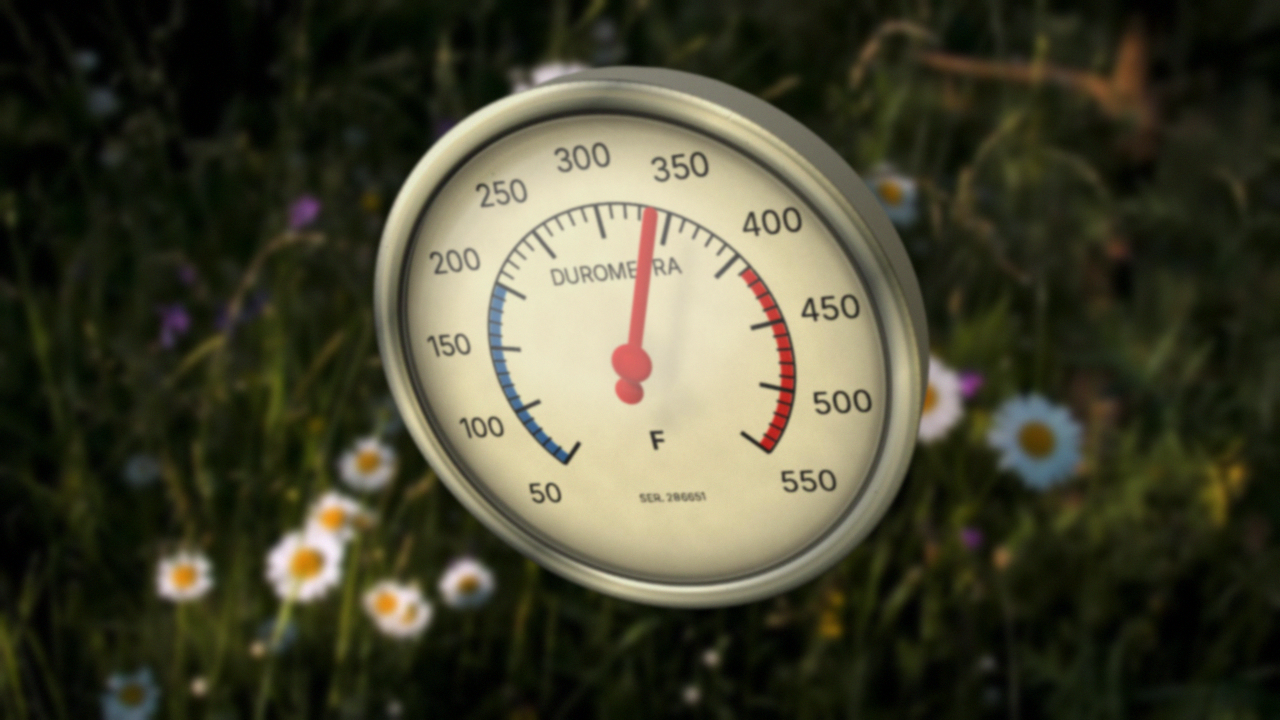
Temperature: 340 °F
